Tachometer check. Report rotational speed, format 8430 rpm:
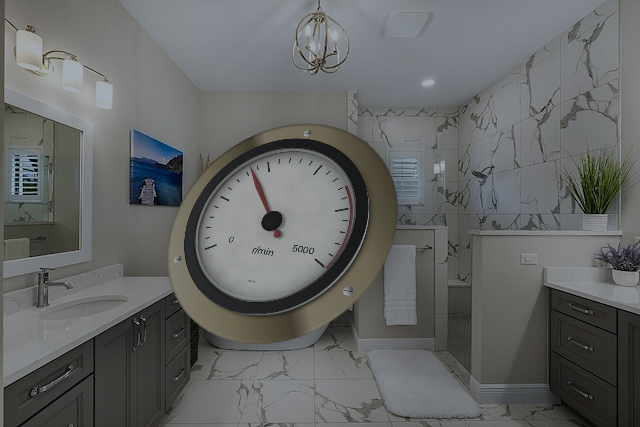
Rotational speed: 1700 rpm
